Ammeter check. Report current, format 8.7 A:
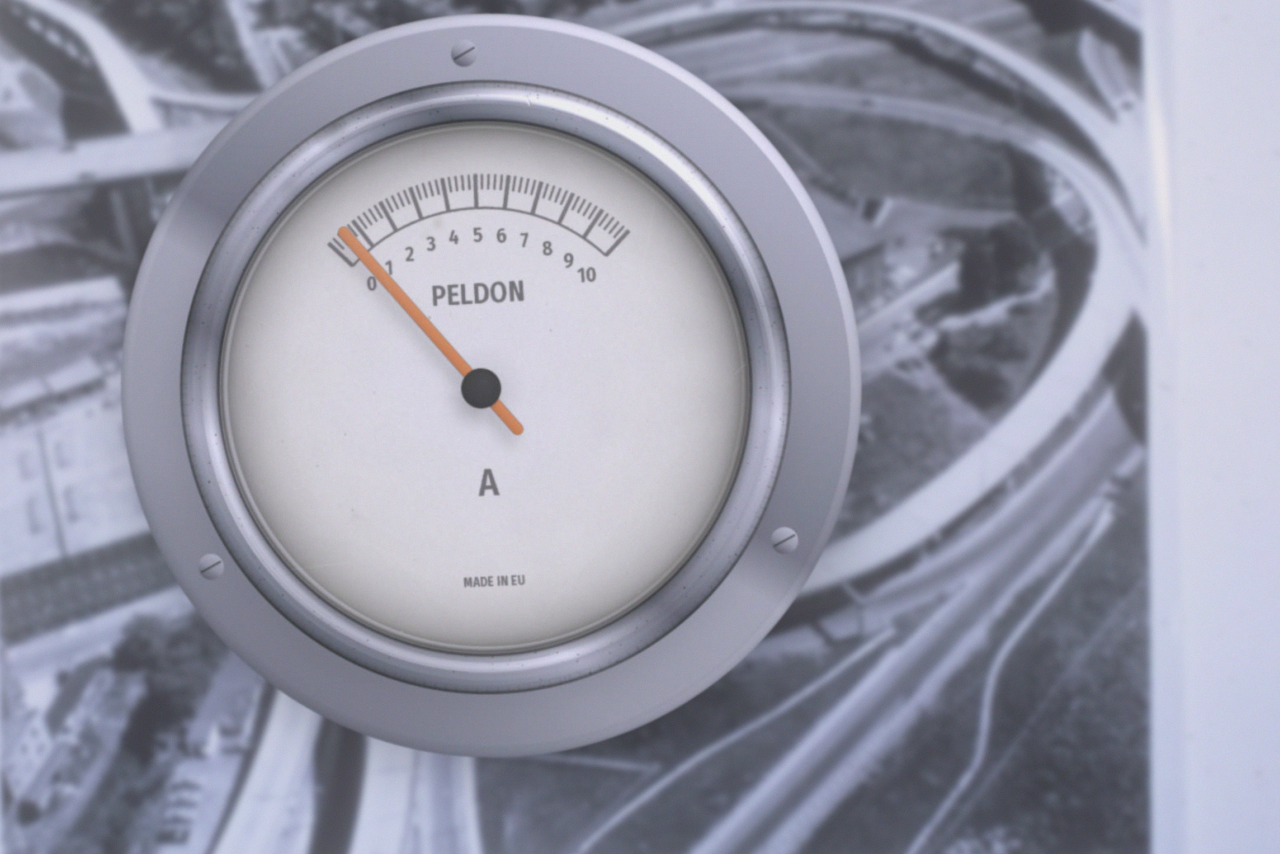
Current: 0.6 A
